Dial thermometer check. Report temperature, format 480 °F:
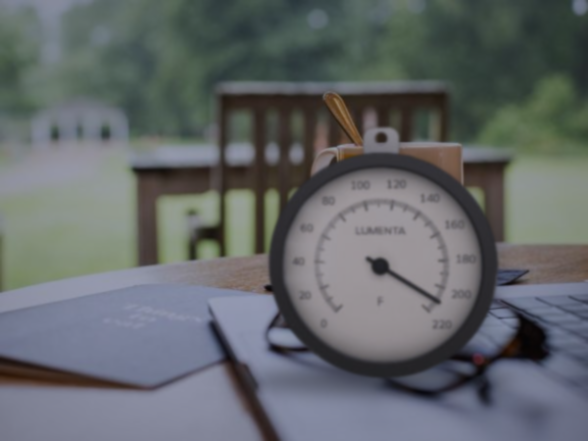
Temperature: 210 °F
